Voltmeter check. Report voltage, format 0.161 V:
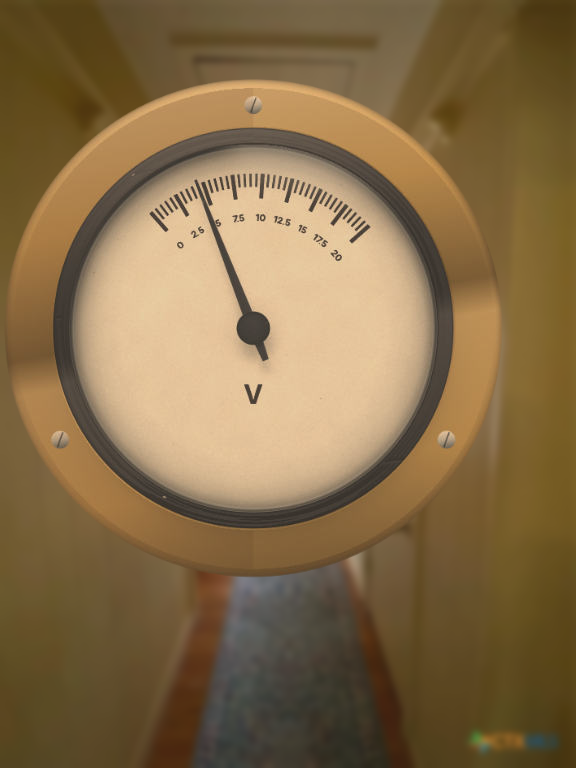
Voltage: 4.5 V
